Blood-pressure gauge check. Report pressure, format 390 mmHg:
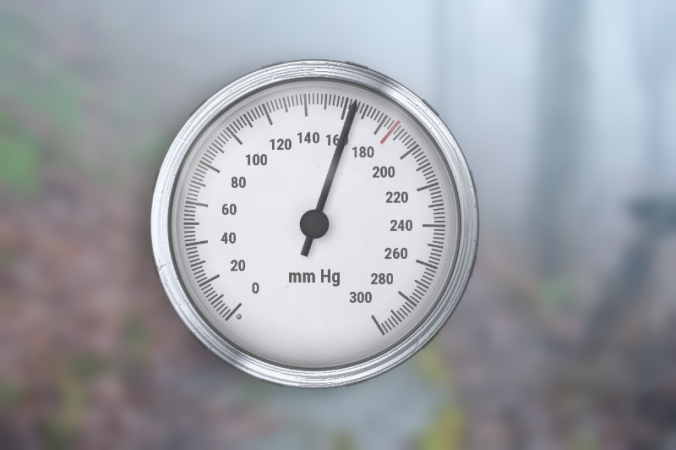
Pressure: 164 mmHg
